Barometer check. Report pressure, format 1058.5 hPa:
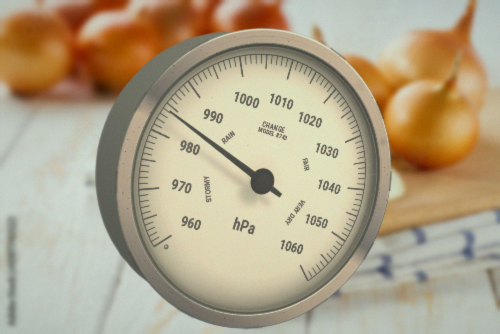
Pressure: 984 hPa
